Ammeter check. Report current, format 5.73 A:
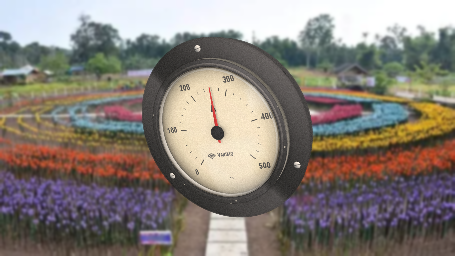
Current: 260 A
